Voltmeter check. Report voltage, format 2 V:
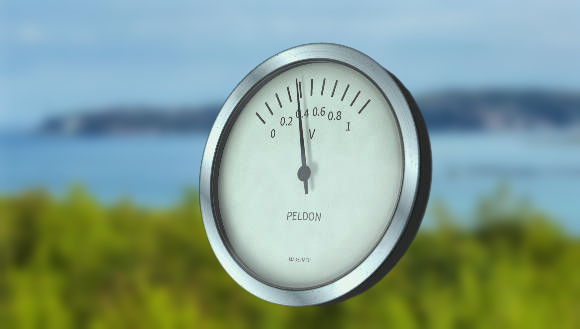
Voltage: 0.4 V
